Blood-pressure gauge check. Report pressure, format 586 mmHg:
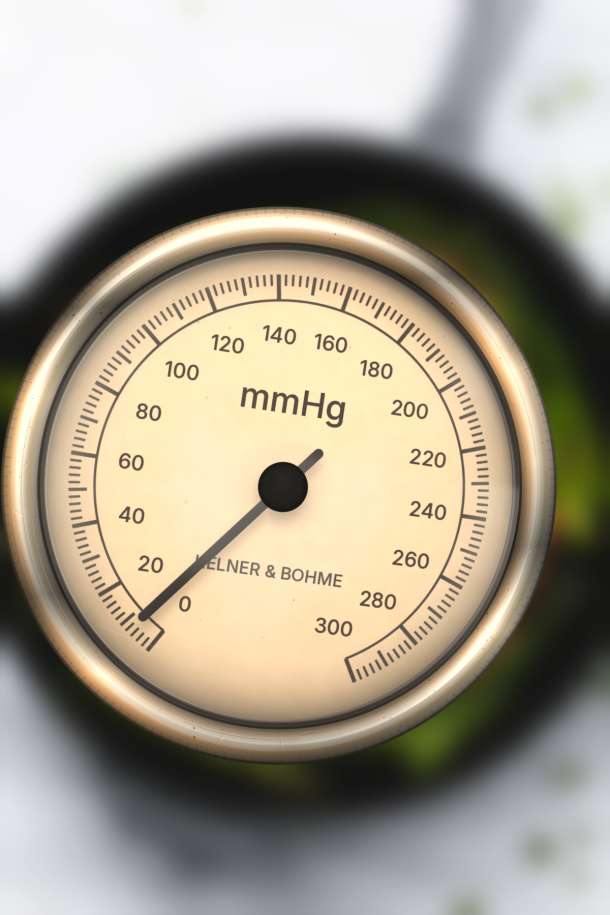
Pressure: 8 mmHg
